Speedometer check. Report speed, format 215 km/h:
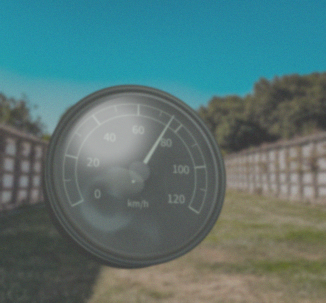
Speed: 75 km/h
